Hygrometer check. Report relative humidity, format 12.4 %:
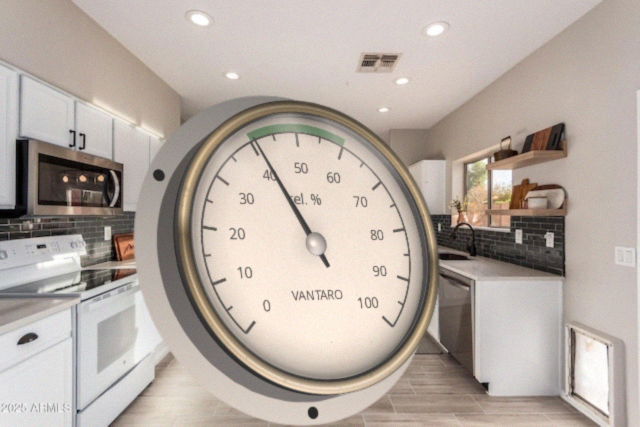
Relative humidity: 40 %
